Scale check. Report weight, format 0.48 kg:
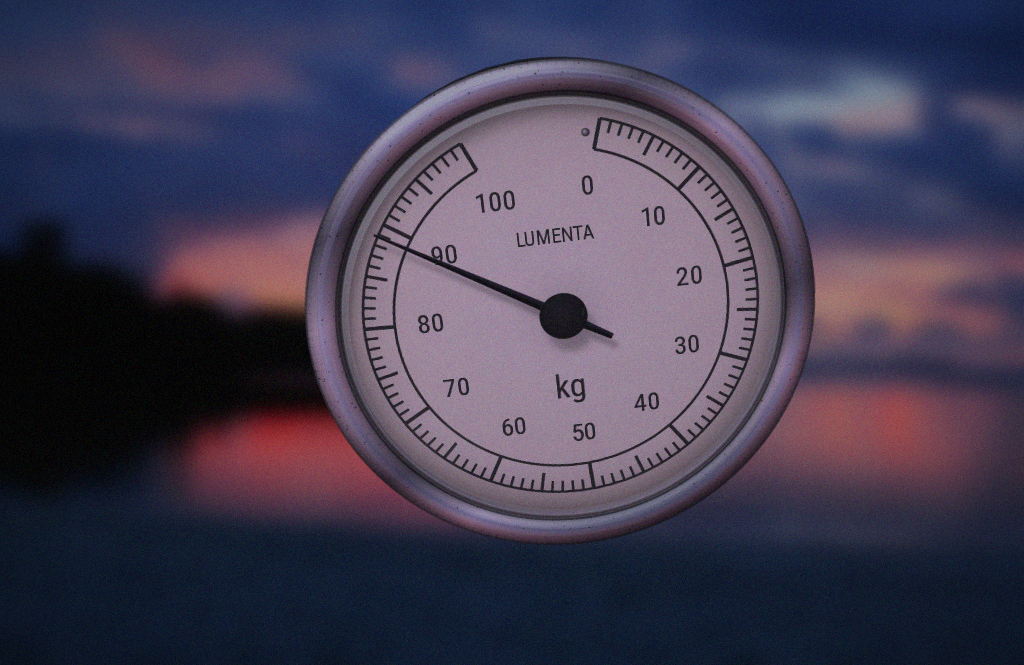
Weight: 89 kg
